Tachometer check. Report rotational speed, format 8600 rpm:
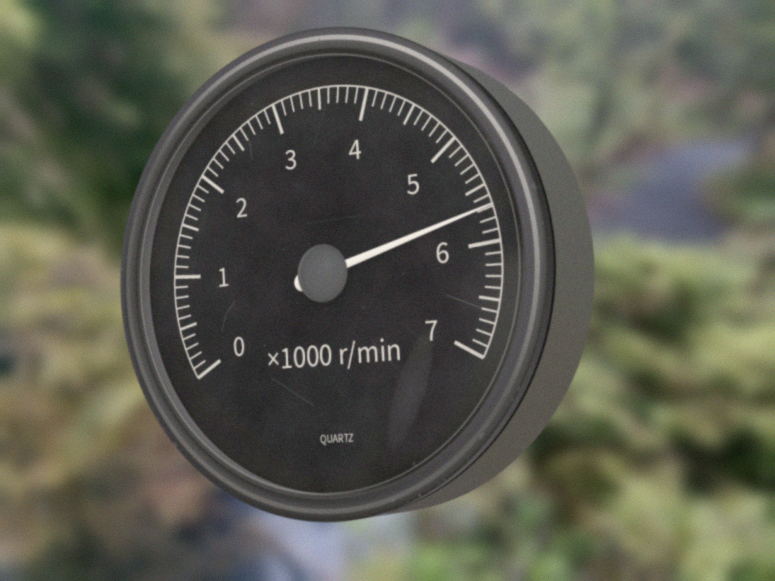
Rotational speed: 5700 rpm
